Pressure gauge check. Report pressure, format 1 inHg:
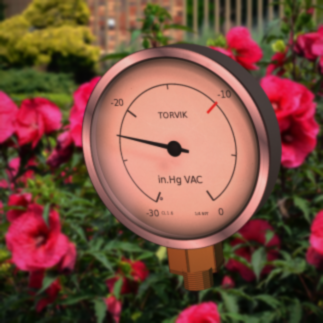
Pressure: -22.5 inHg
